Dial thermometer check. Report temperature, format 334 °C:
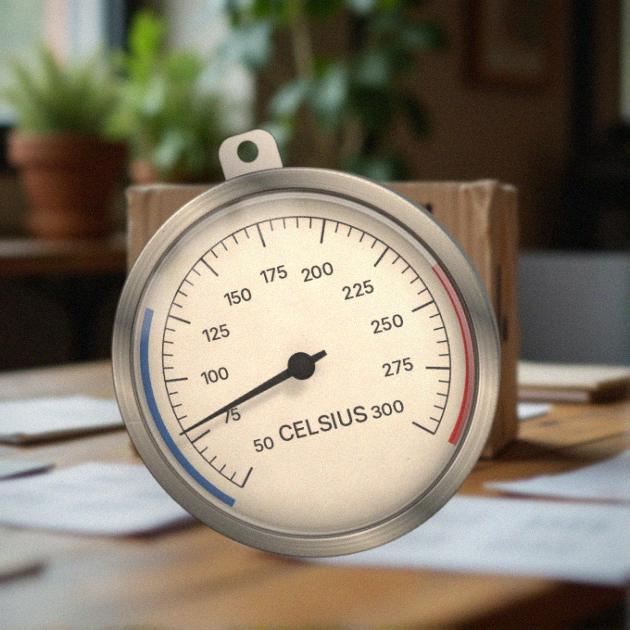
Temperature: 80 °C
